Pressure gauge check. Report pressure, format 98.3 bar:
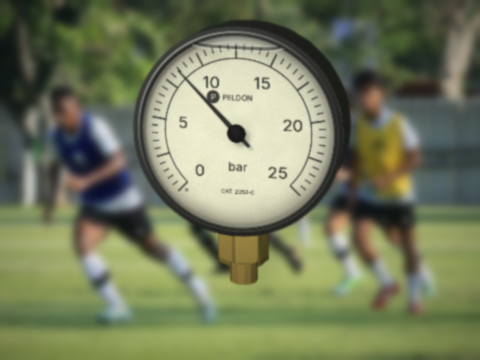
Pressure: 8.5 bar
